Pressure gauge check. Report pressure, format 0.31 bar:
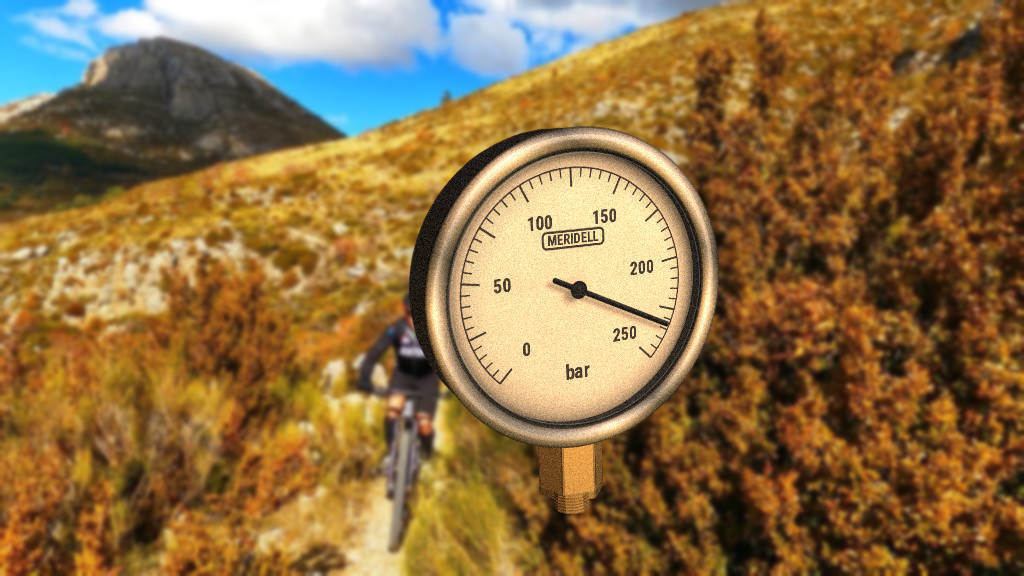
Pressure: 232.5 bar
